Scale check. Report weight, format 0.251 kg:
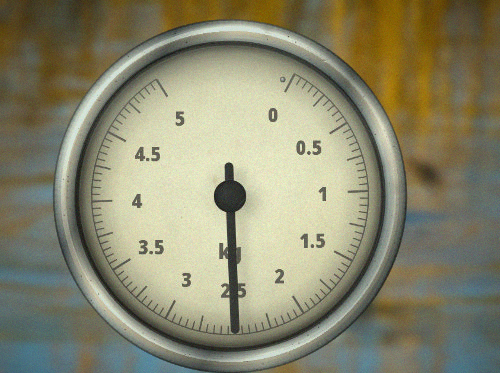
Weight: 2.5 kg
